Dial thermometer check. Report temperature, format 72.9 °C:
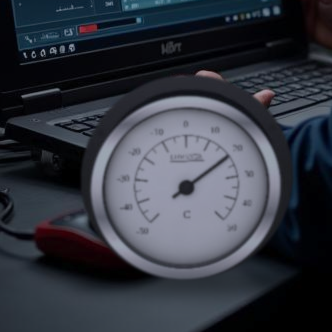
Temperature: 20 °C
